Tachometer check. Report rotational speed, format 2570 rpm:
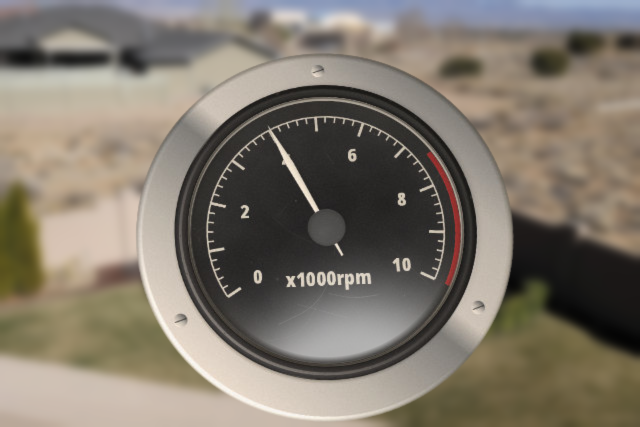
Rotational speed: 4000 rpm
